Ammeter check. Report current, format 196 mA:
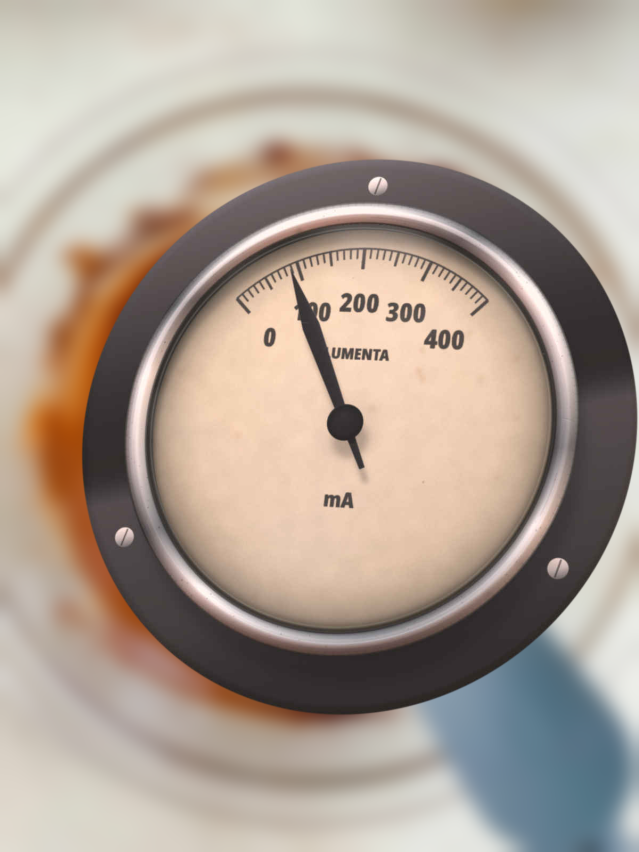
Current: 90 mA
